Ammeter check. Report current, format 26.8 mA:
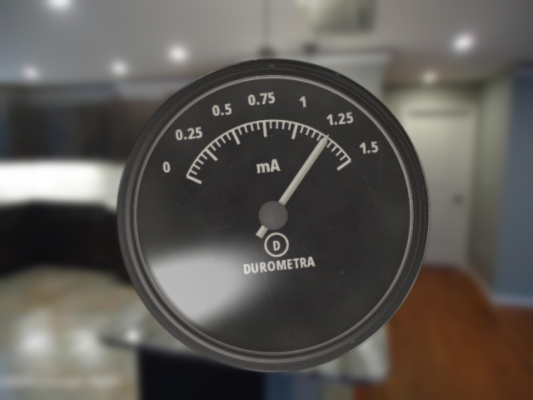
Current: 1.25 mA
